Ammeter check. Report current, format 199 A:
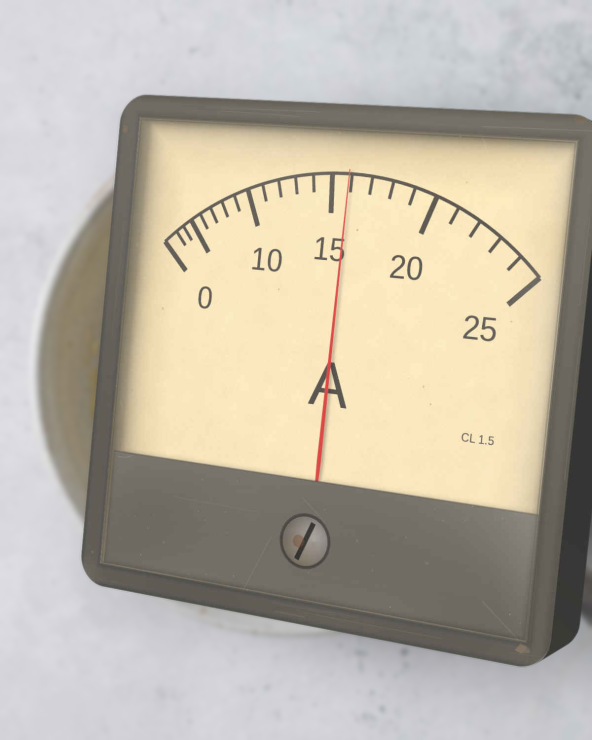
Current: 16 A
